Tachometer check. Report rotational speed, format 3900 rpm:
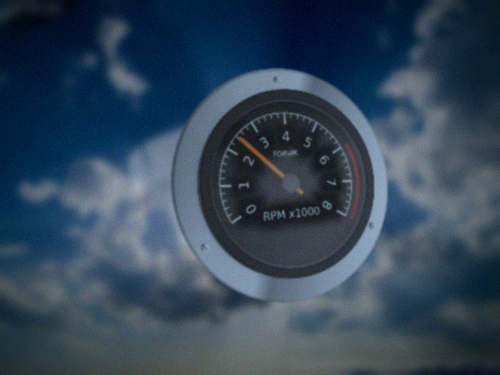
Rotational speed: 2400 rpm
